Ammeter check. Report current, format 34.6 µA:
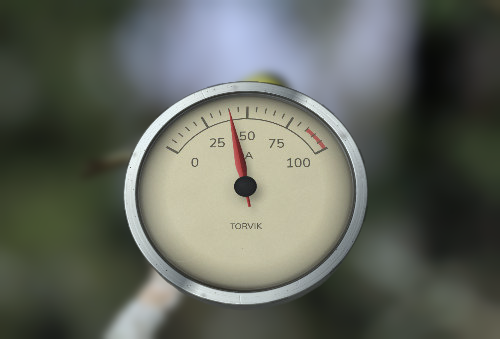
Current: 40 µA
